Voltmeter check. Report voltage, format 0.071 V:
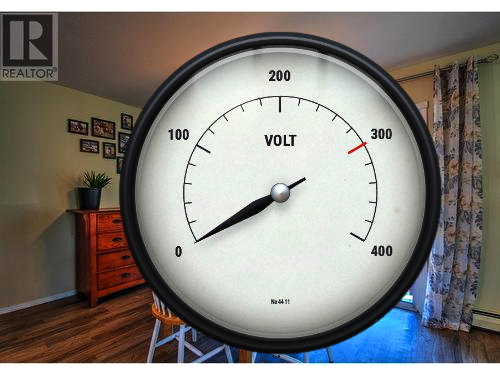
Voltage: 0 V
